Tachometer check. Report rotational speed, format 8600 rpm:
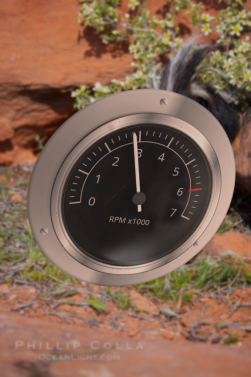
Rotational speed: 2800 rpm
